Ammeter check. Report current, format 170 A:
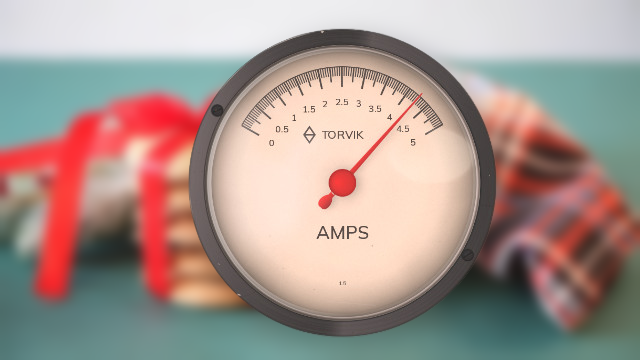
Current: 4.25 A
